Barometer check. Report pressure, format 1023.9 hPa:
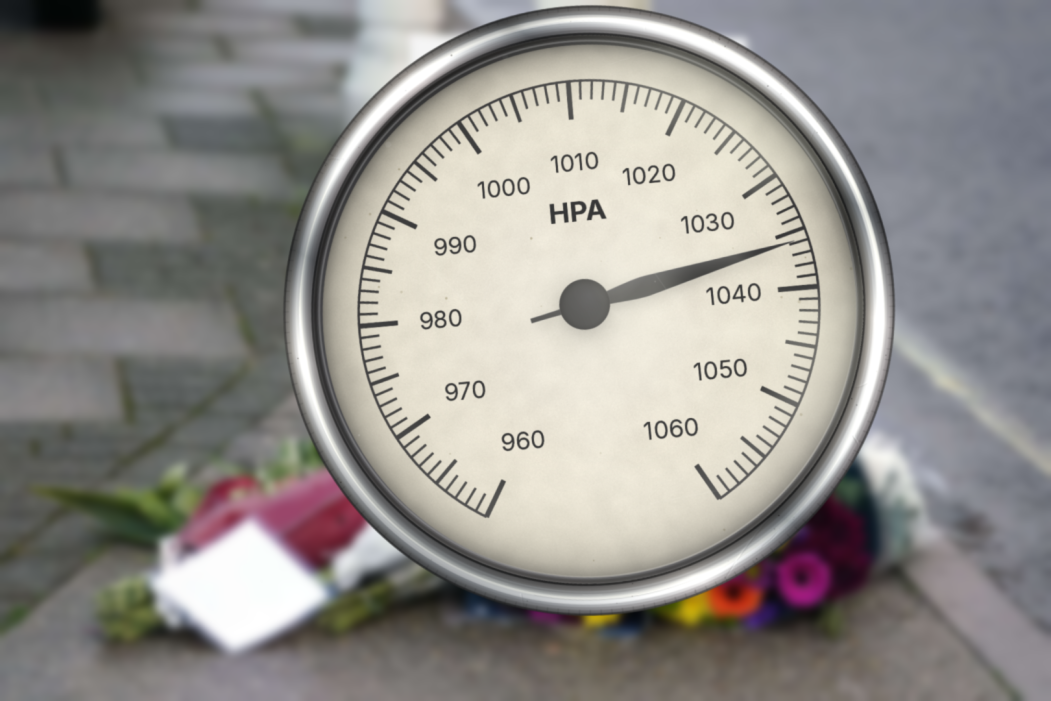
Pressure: 1036 hPa
